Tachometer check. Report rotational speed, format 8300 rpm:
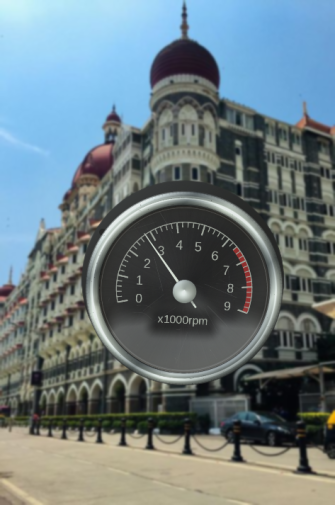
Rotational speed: 2800 rpm
